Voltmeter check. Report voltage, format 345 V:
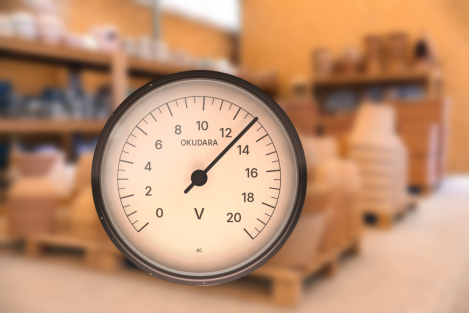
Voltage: 13 V
